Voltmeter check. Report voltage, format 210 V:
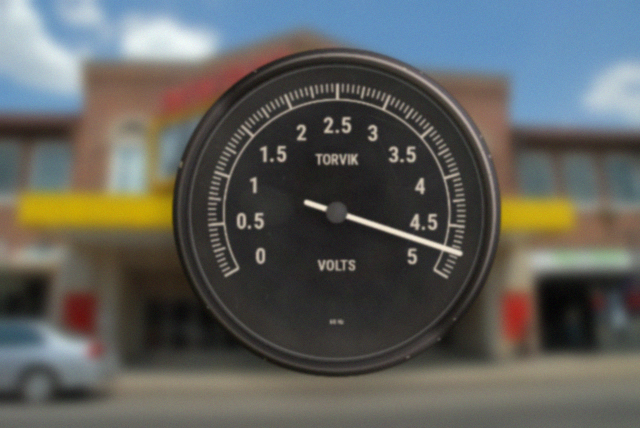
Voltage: 4.75 V
